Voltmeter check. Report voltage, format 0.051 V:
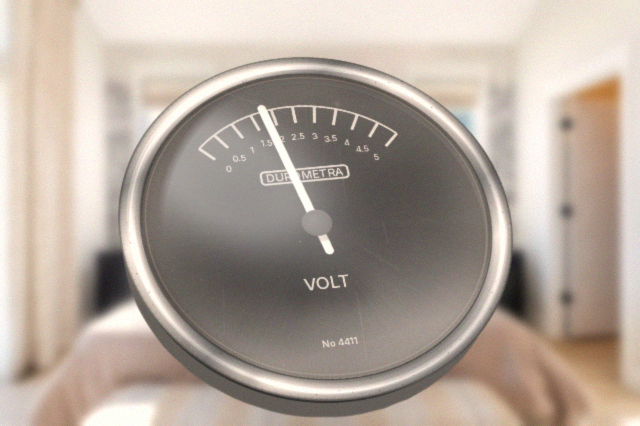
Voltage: 1.75 V
